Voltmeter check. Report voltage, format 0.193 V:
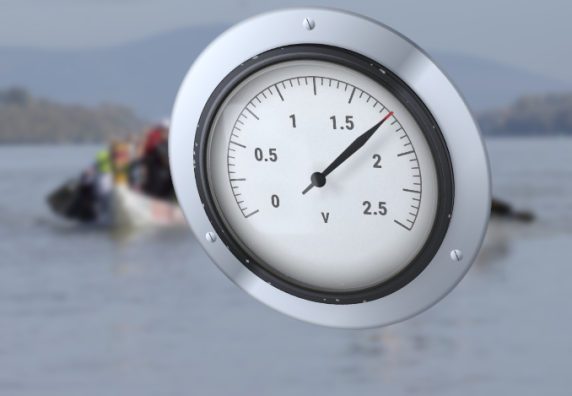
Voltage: 1.75 V
